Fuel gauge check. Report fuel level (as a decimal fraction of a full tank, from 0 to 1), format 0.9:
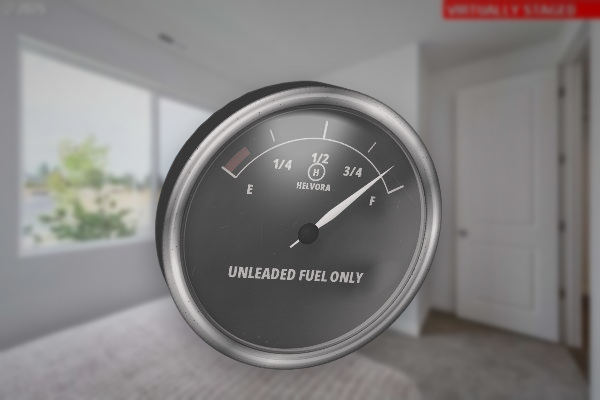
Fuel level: 0.875
